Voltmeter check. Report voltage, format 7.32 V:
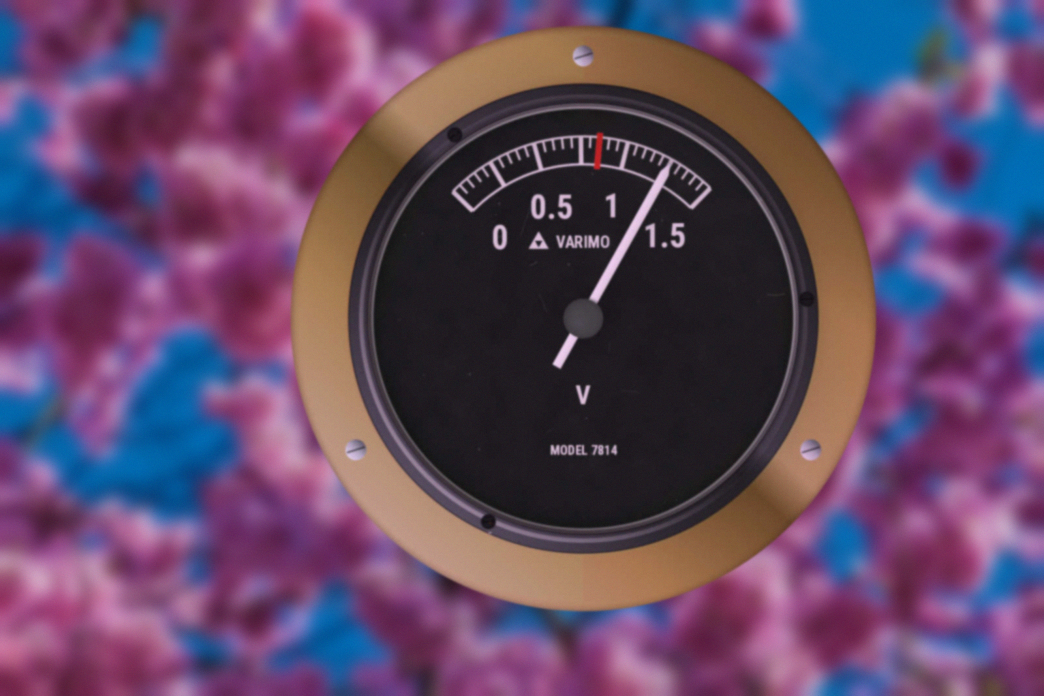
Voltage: 1.25 V
